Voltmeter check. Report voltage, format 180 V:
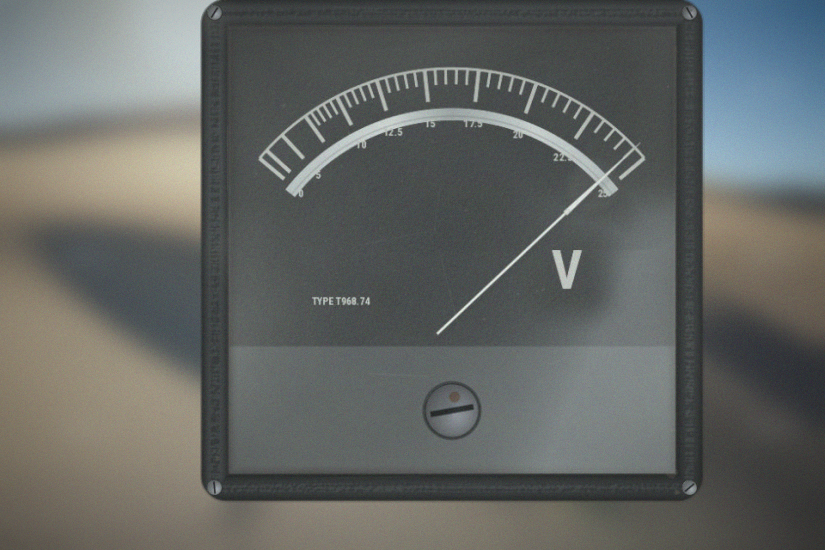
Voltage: 24.5 V
